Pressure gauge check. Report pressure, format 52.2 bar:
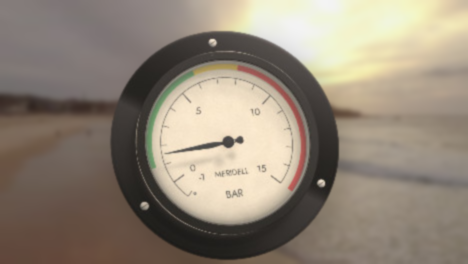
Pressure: 1.5 bar
